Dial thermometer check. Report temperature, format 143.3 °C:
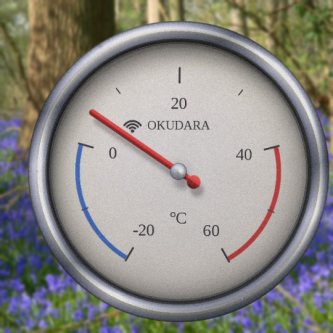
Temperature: 5 °C
